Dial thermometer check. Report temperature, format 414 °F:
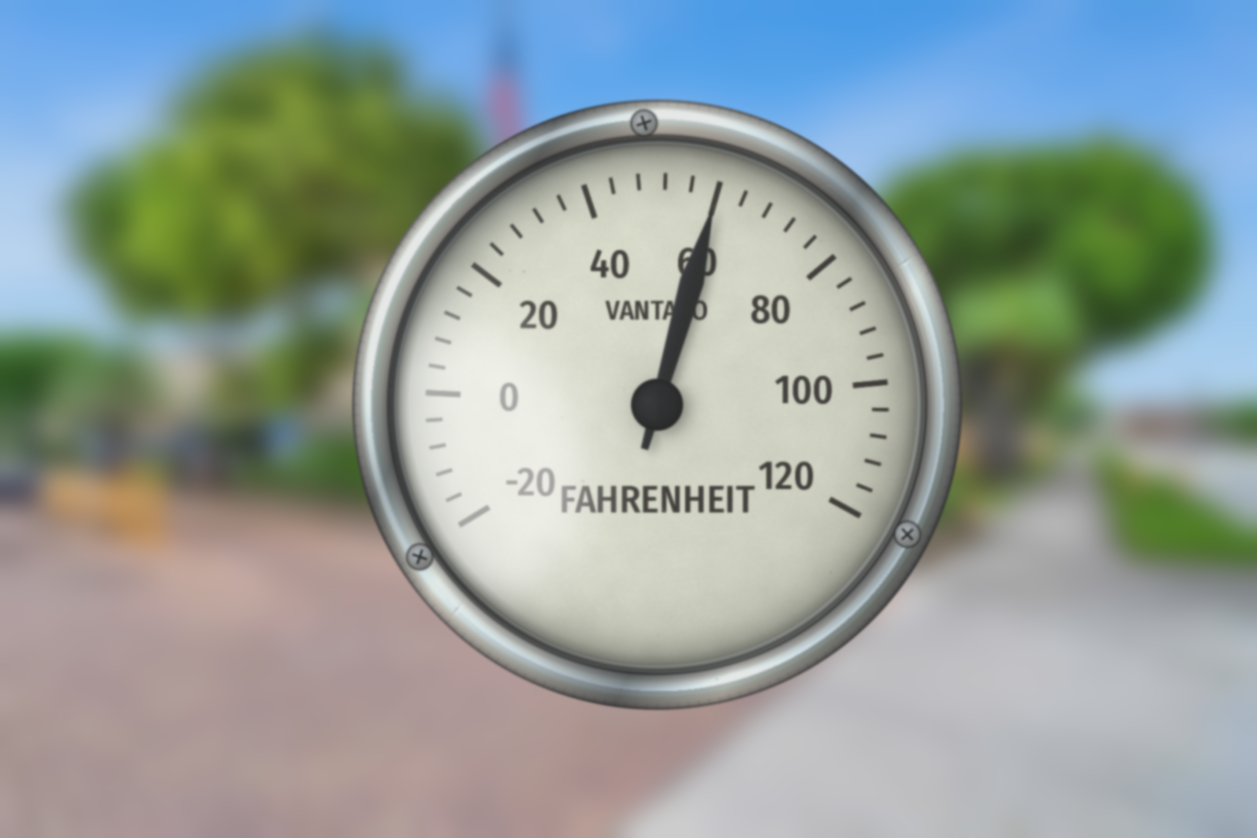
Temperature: 60 °F
